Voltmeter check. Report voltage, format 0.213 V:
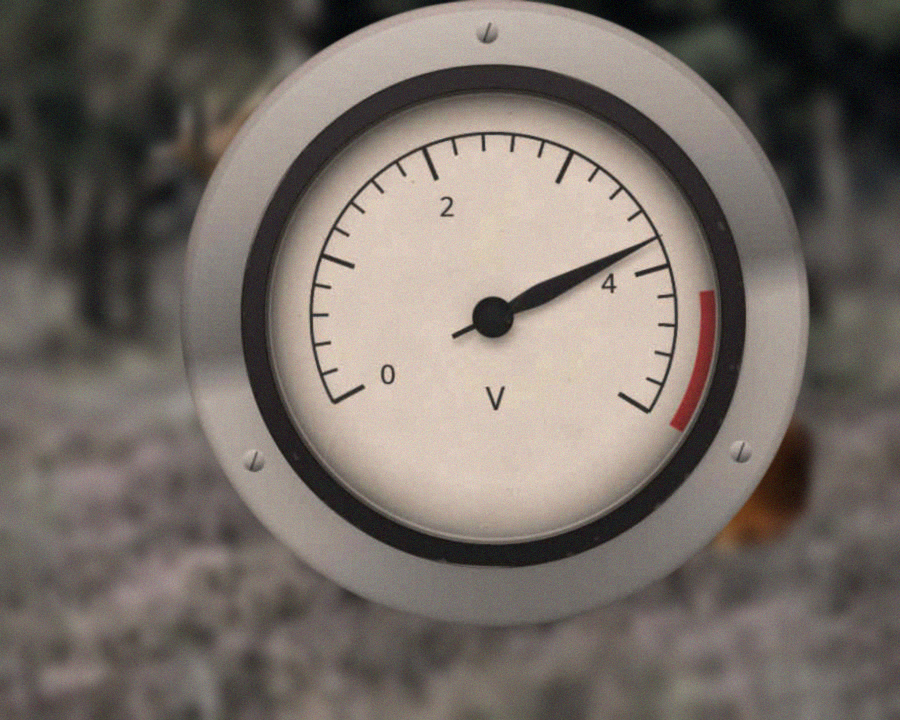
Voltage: 3.8 V
